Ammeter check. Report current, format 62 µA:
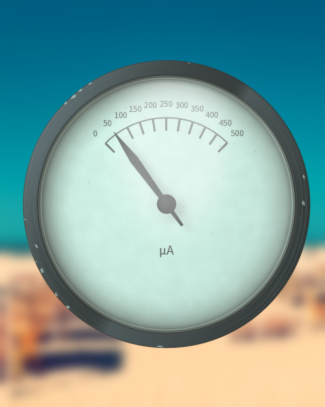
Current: 50 µA
